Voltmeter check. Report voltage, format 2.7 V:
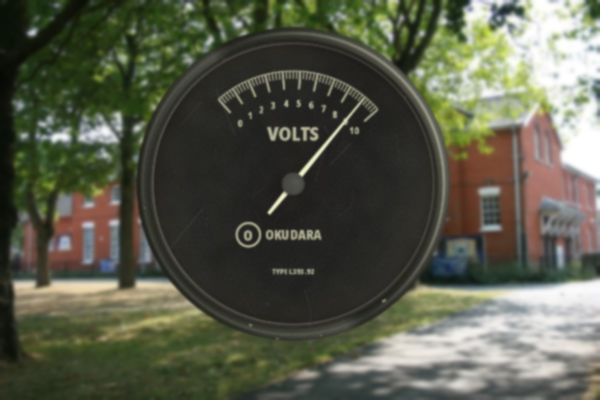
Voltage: 9 V
